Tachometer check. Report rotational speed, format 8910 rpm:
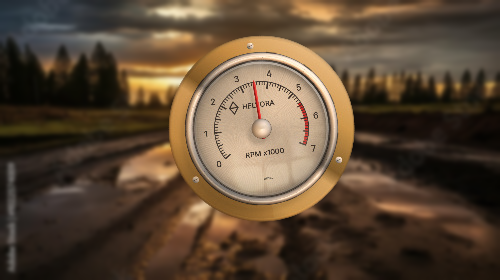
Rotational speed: 3500 rpm
